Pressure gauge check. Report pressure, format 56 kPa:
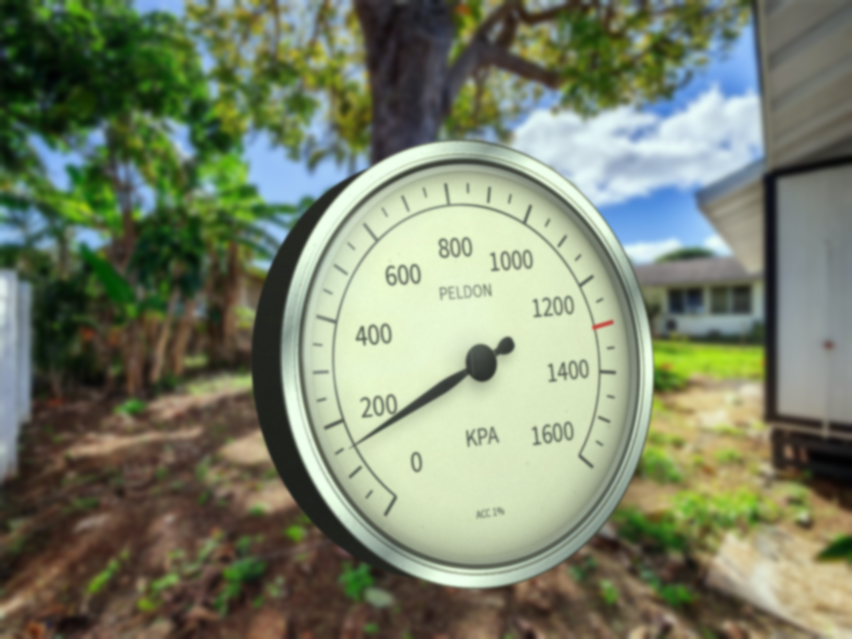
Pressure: 150 kPa
